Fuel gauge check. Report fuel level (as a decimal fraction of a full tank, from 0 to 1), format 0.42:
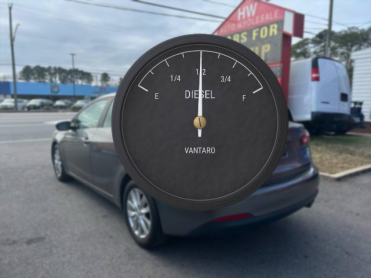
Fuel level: 0.5
